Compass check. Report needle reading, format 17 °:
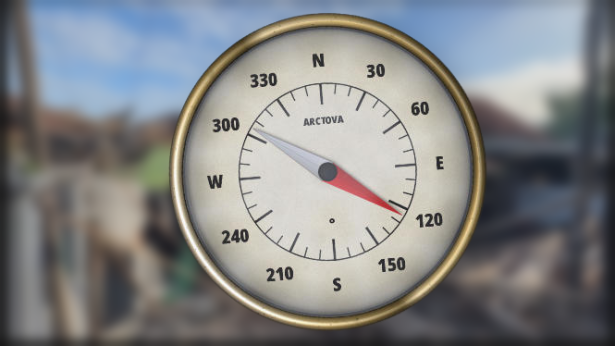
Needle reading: 125 °
